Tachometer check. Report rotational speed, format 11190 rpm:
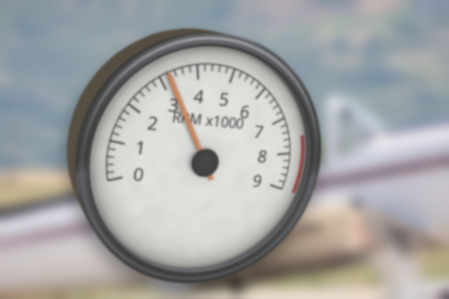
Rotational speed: 3200 rpm
